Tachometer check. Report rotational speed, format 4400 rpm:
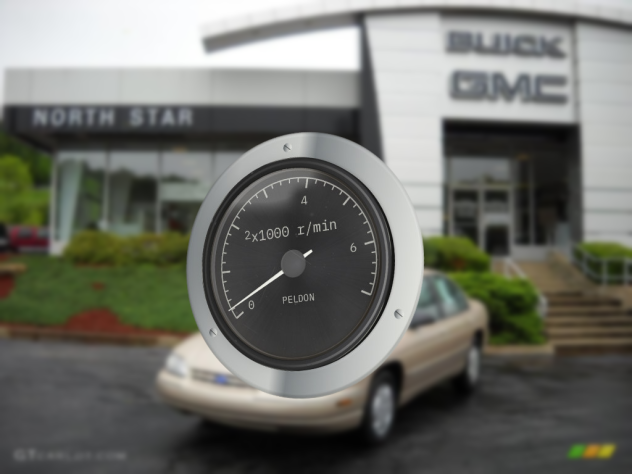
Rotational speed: 200 rpm
